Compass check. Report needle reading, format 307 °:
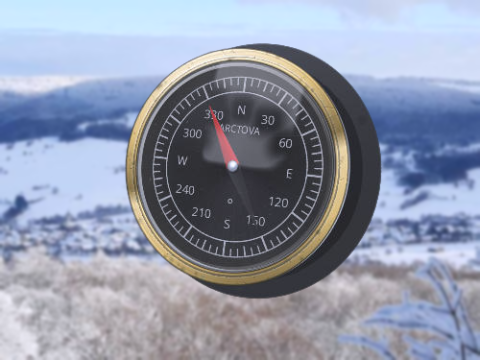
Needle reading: 330 °
